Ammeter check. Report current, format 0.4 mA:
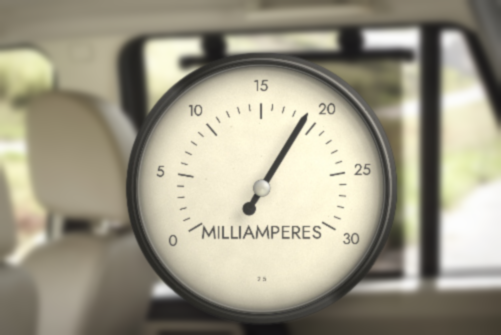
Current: 19 mA
